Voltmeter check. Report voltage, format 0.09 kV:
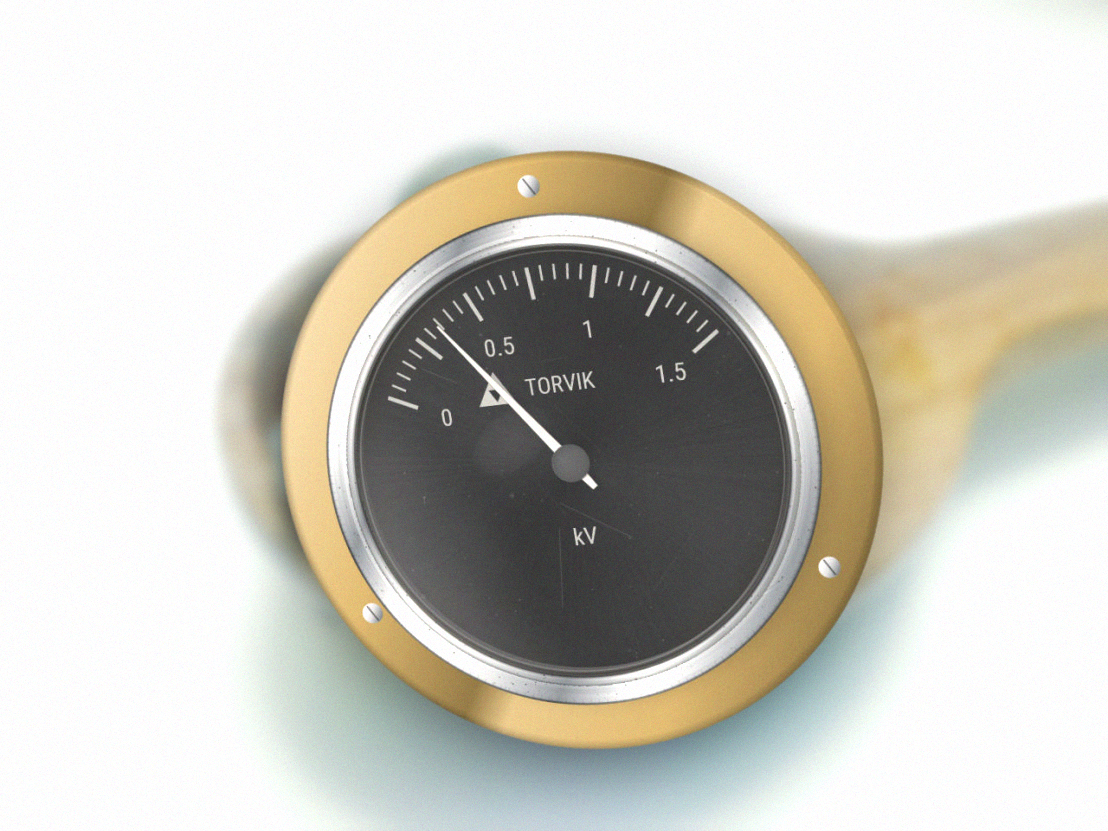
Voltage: 0.35 kV
